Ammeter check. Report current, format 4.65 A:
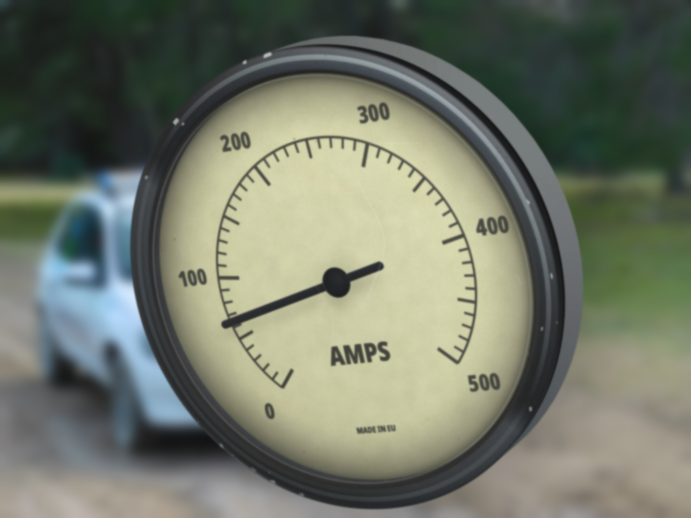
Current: 65 A
